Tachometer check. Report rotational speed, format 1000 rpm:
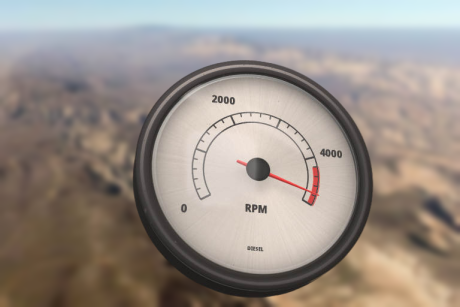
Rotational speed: 4800 rpm
